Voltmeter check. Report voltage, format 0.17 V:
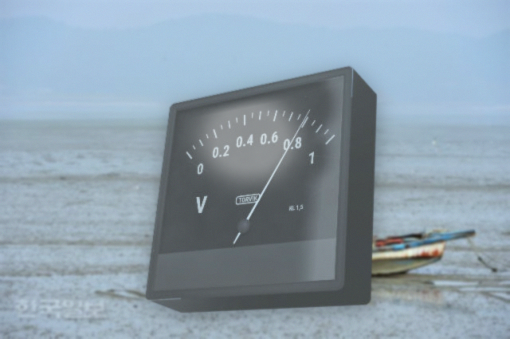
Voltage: 0.8 V
